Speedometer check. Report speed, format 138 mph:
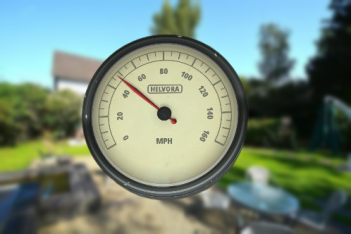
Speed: 47.5 mph
